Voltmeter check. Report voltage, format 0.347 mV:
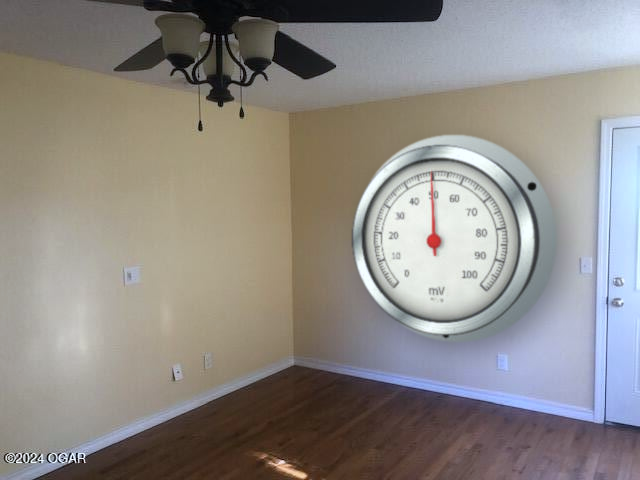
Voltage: 50 mV
